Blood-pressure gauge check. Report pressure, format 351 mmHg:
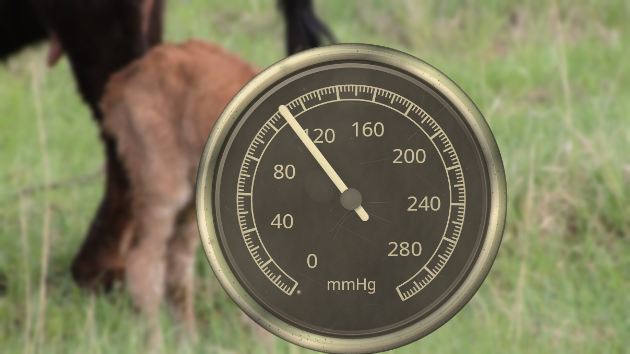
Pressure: 110 mmHg
